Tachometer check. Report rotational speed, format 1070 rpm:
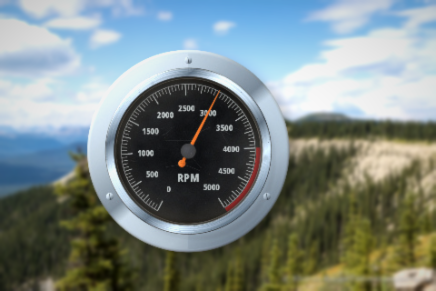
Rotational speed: 3000 rpm
